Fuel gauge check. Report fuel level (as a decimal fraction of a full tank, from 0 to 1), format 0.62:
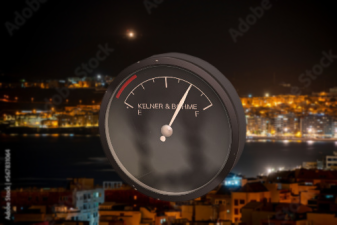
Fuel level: 0.75
